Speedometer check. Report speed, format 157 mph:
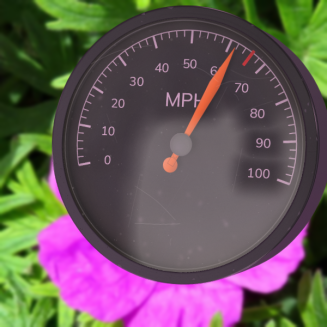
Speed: 62 mph
